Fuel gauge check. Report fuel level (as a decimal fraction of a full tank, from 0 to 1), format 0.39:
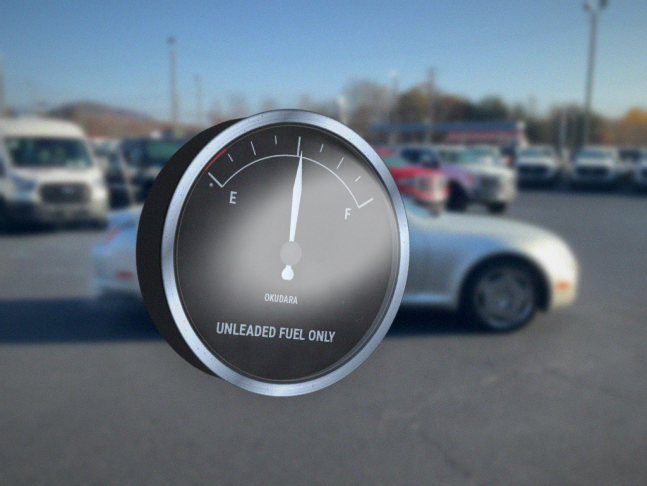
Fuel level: 0.5
